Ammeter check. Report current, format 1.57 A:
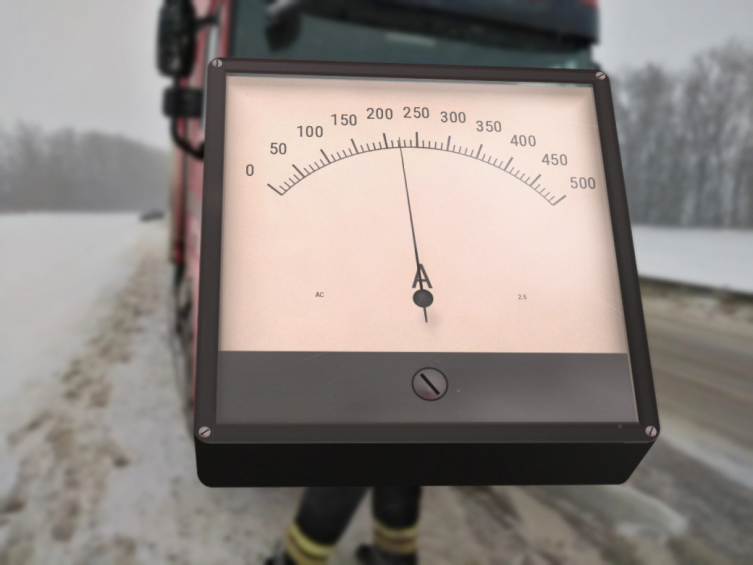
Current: 220 A
